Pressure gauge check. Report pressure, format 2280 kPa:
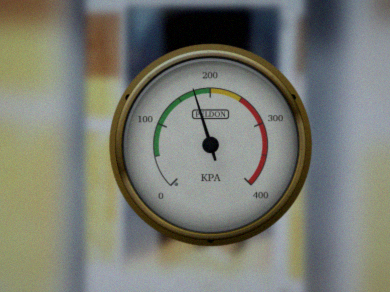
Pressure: 175 kPa
